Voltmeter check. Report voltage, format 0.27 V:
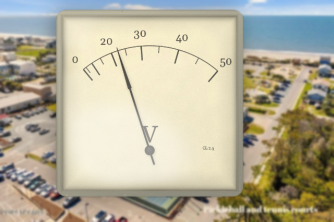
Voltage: 22.5 V
